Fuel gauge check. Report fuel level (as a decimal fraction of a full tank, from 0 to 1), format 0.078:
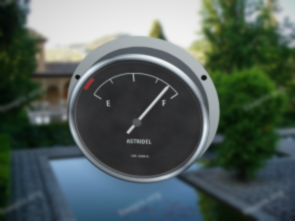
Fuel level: 0.875
